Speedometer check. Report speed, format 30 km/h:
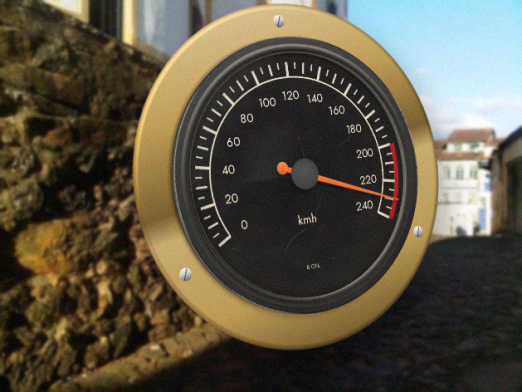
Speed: 230 km/h
